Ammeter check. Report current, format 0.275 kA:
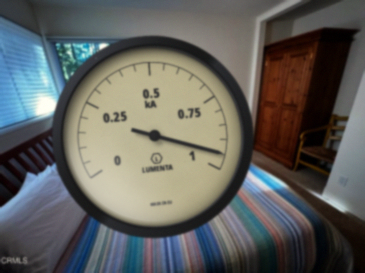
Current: 0.95 kA
